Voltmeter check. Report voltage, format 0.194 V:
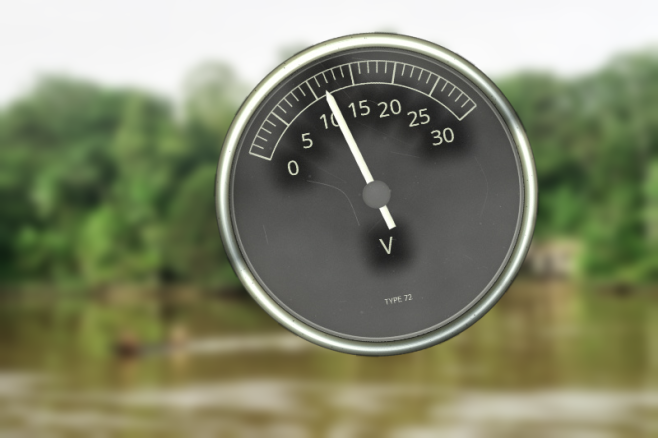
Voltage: 11.5 V
